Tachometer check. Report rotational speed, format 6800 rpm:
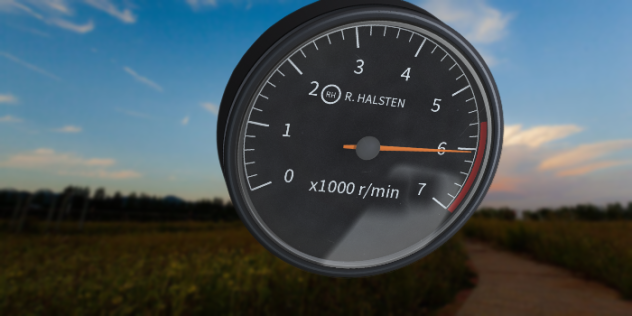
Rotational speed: 6000 rpm
